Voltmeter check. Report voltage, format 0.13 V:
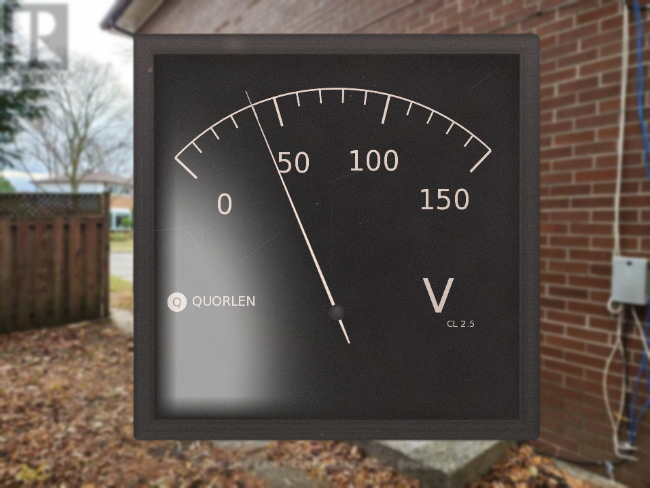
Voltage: 40 V
